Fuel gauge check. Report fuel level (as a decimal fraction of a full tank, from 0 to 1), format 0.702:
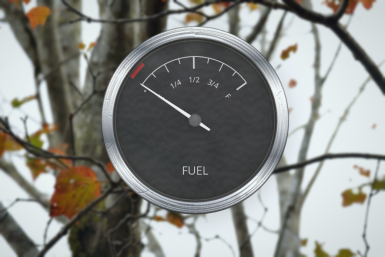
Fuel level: 0
